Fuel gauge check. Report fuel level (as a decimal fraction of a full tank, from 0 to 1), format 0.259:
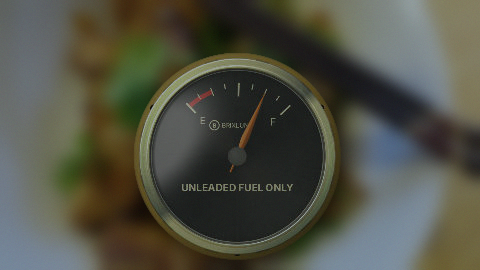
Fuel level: 0.75
